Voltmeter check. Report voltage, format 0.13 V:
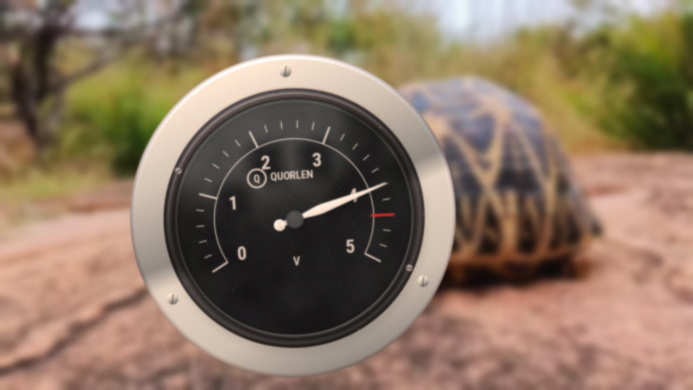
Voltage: 4 V
